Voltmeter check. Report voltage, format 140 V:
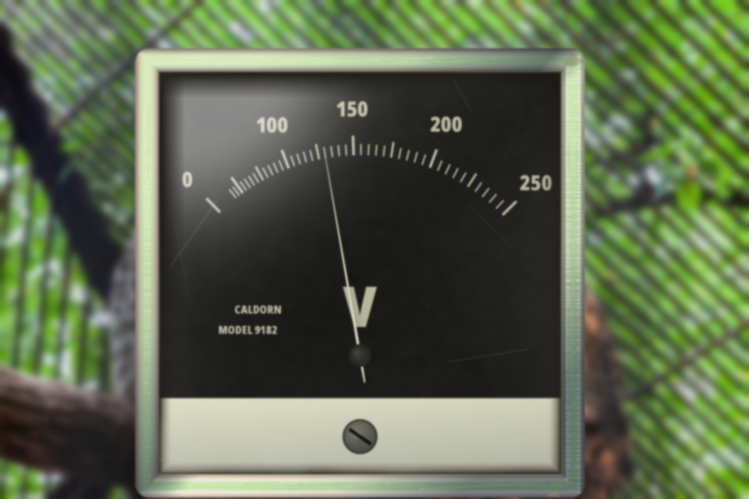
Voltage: 130 V
